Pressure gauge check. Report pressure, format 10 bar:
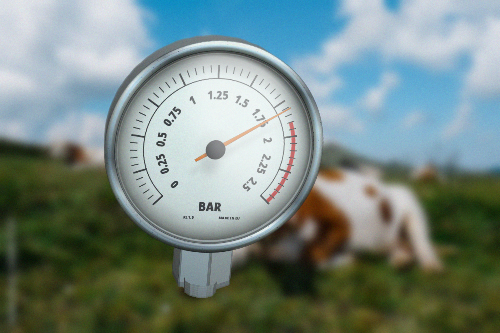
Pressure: 1.8 bar
